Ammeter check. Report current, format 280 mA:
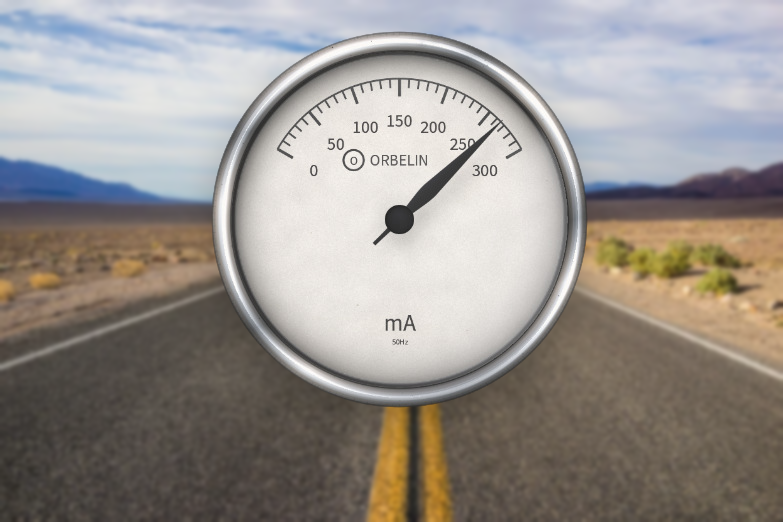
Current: 265 mA
